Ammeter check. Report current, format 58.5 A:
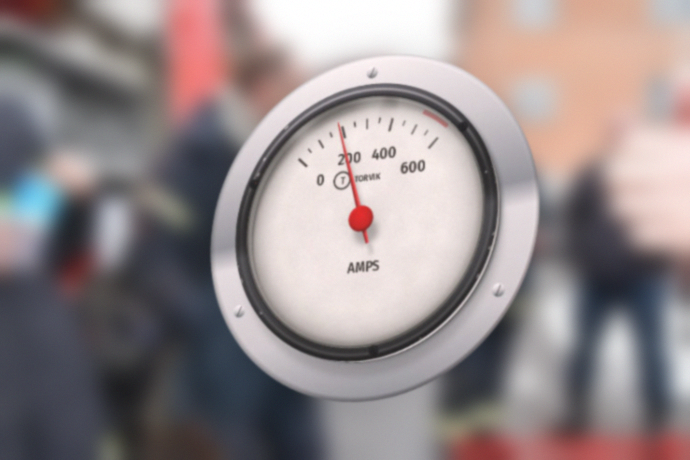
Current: 200 A
